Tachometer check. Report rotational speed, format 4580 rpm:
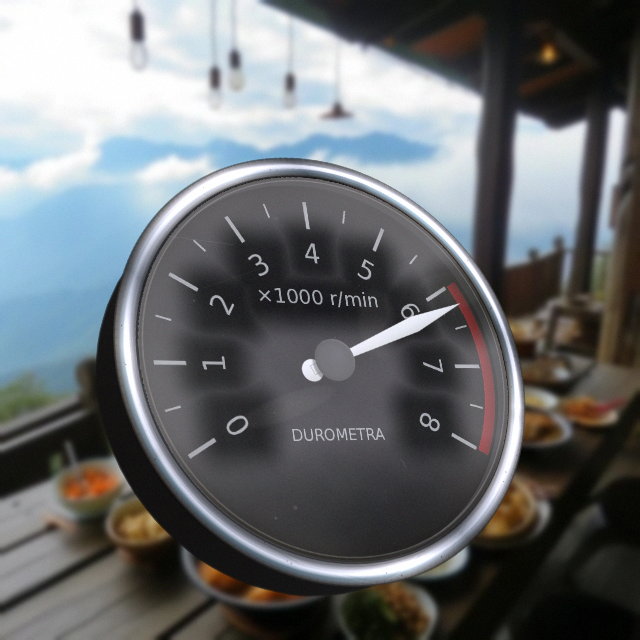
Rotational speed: 6250 rpm
